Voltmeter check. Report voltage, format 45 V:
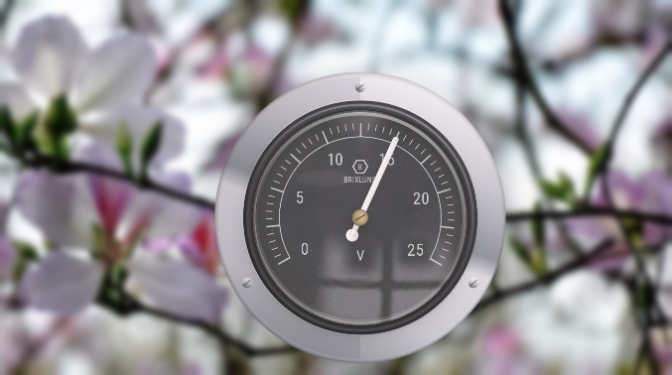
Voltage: 15 V
